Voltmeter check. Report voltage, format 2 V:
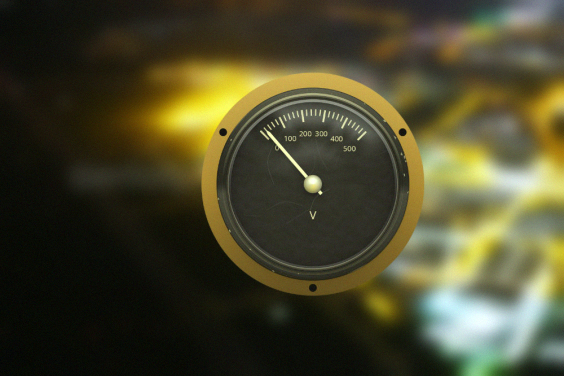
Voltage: 20 V
